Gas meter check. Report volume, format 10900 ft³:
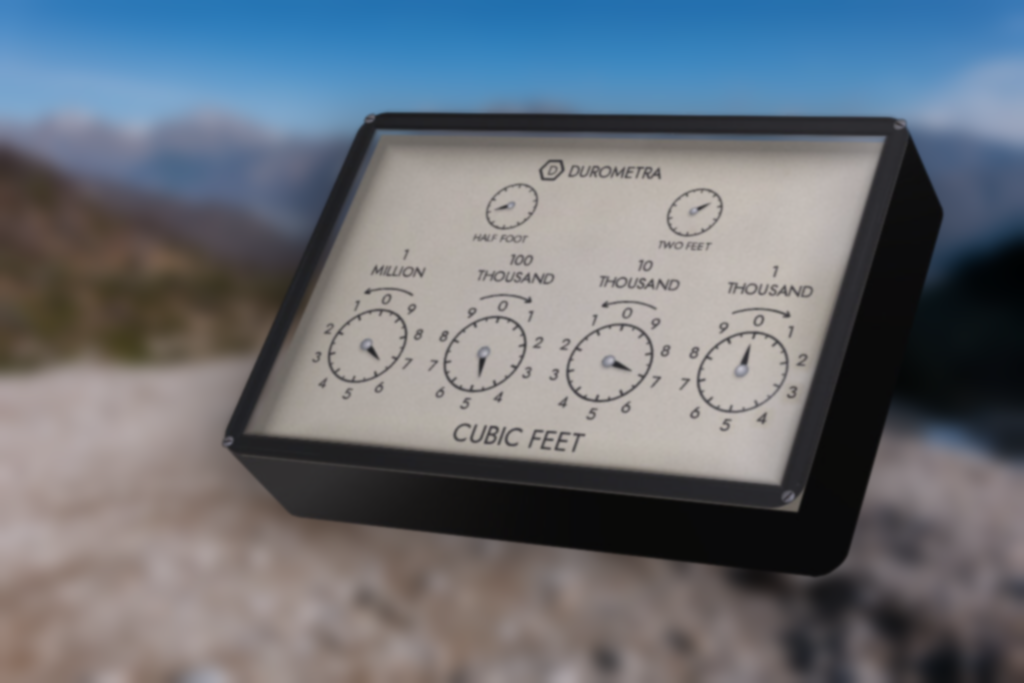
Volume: 647000 ft³
